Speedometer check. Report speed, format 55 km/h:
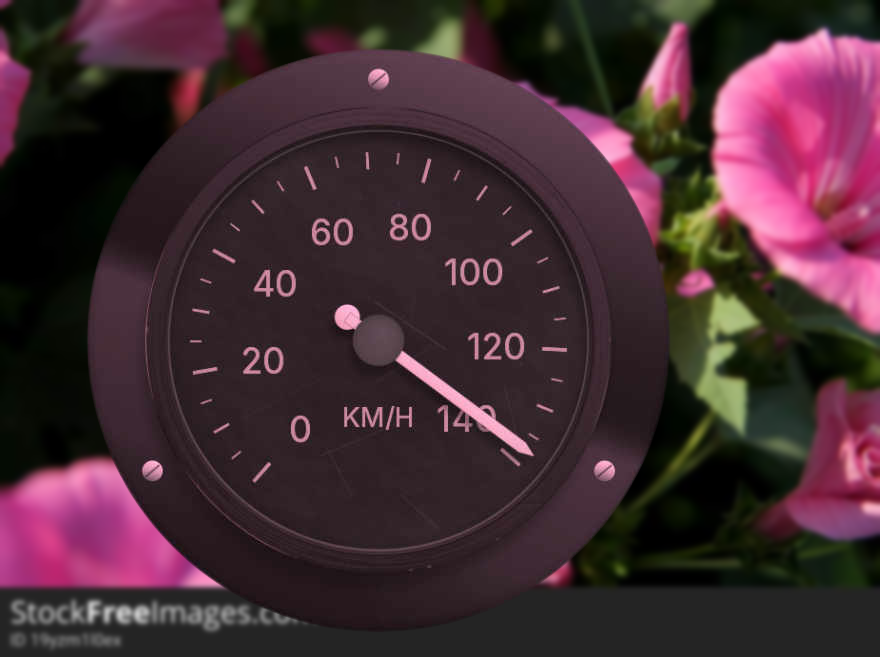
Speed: 137.5 km/h
